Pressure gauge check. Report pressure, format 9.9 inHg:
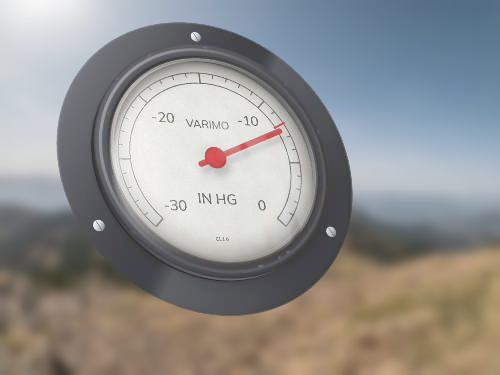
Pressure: -7.5 inHg
